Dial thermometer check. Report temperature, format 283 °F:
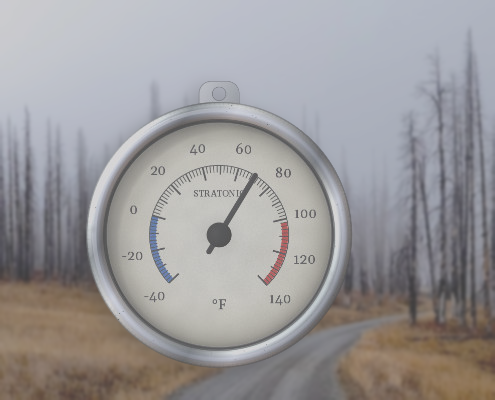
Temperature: 70 °F
